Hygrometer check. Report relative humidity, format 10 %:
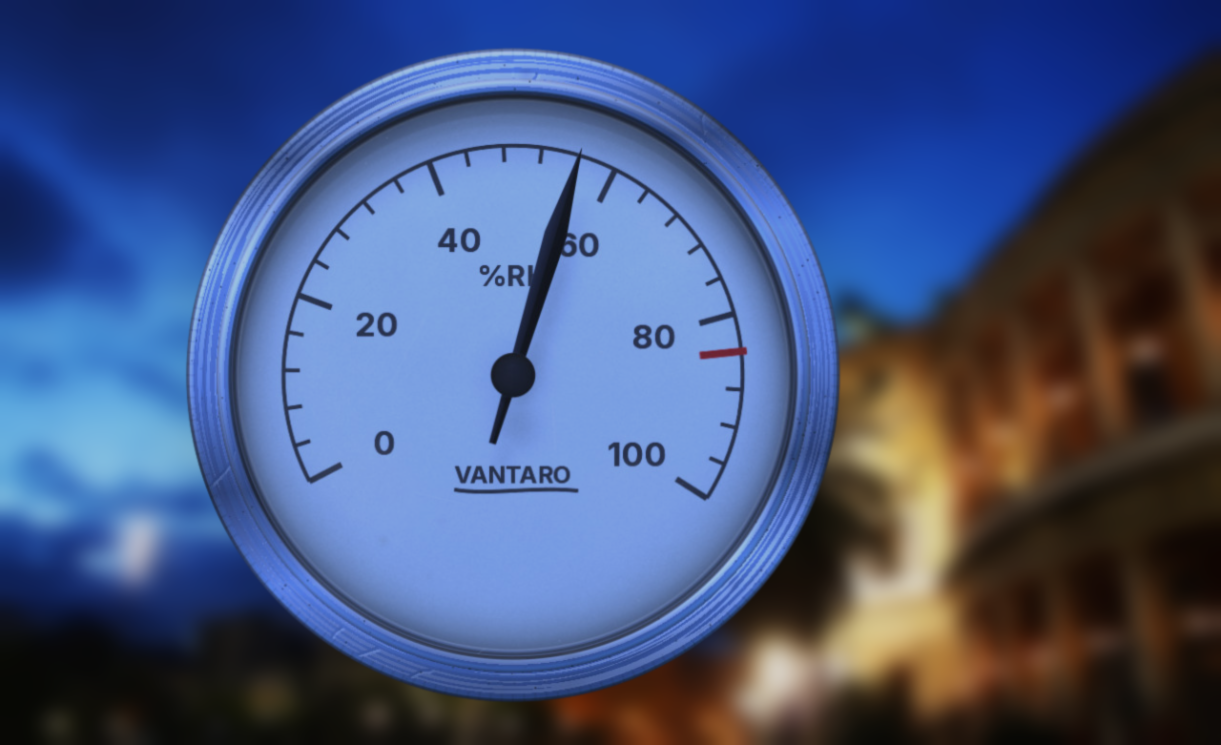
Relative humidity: 56 %
